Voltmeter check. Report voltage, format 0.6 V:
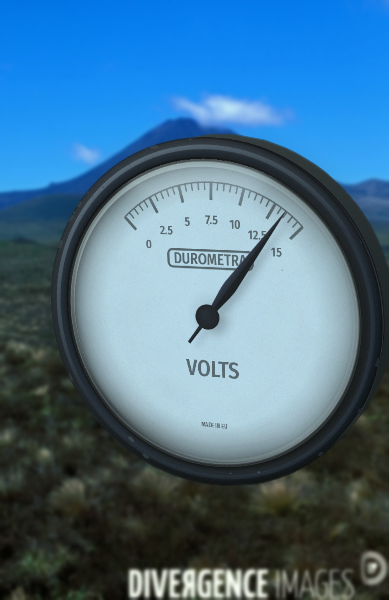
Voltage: 13.5 V
